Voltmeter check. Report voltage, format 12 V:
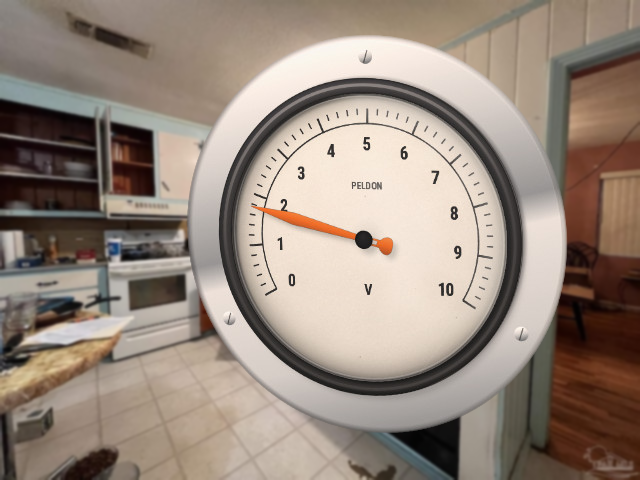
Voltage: 1.8 V
